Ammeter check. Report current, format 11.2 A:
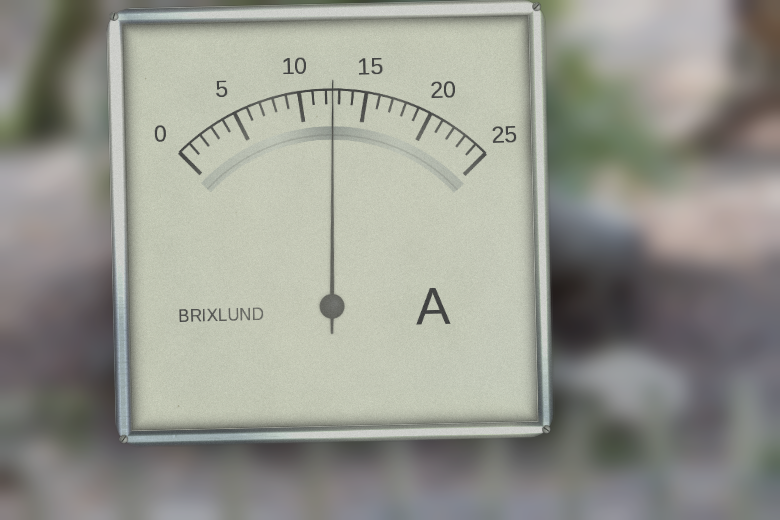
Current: 12.5 A
